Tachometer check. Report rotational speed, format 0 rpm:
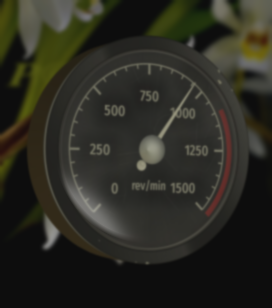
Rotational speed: 950 rpm
